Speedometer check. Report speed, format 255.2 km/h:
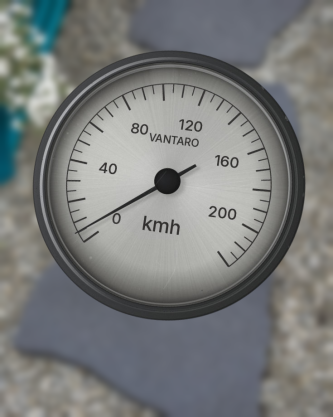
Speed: 5 km/h
